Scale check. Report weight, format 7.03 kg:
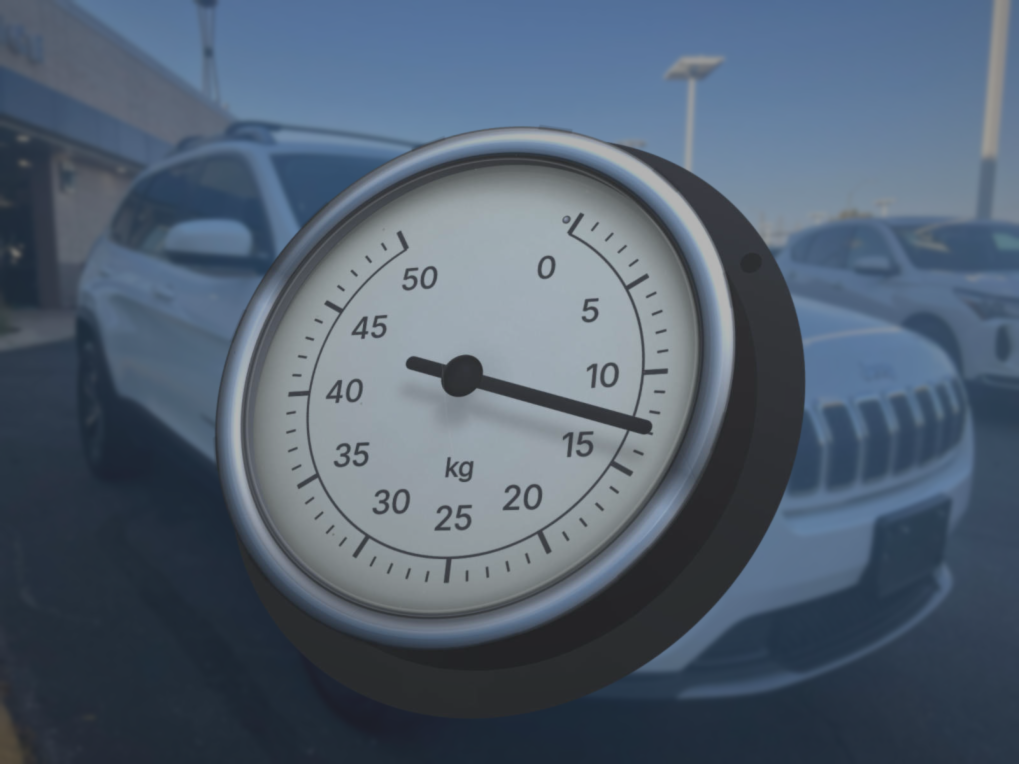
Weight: 13 kg
